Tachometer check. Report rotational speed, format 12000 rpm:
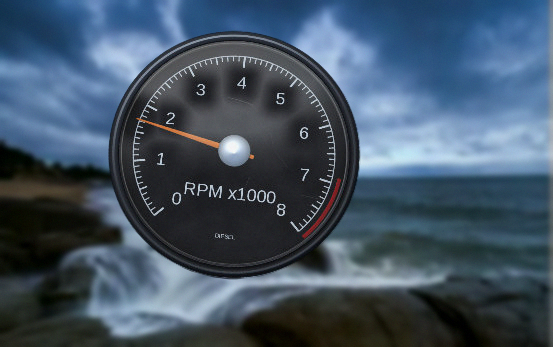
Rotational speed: 1700 rpm
